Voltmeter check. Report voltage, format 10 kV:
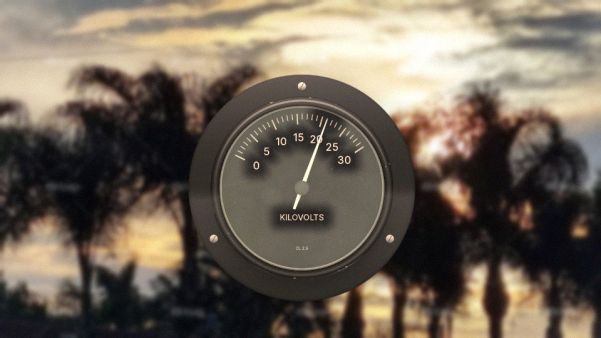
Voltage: 21 kV
